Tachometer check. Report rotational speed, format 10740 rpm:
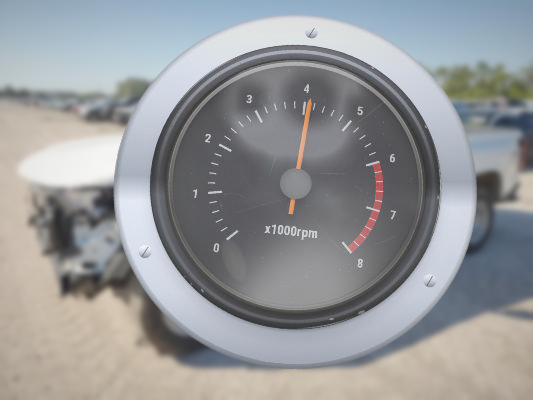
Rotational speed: 4100 rpm
